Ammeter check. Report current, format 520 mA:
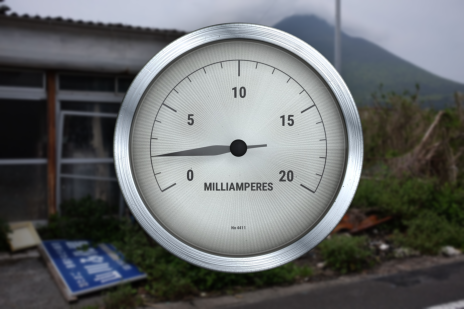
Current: 2 mA
